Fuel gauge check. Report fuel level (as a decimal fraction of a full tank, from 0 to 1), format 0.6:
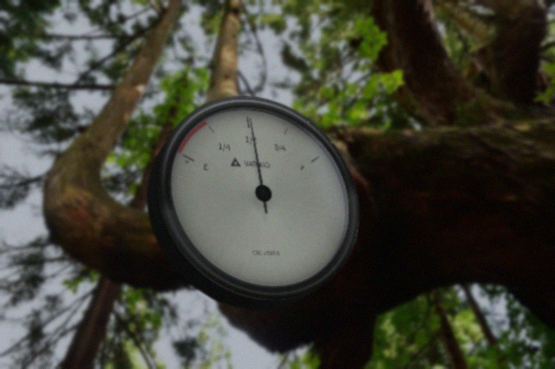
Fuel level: 0.5
